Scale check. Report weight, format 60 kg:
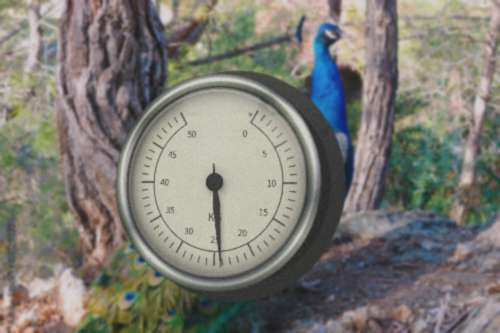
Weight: 24 kg
